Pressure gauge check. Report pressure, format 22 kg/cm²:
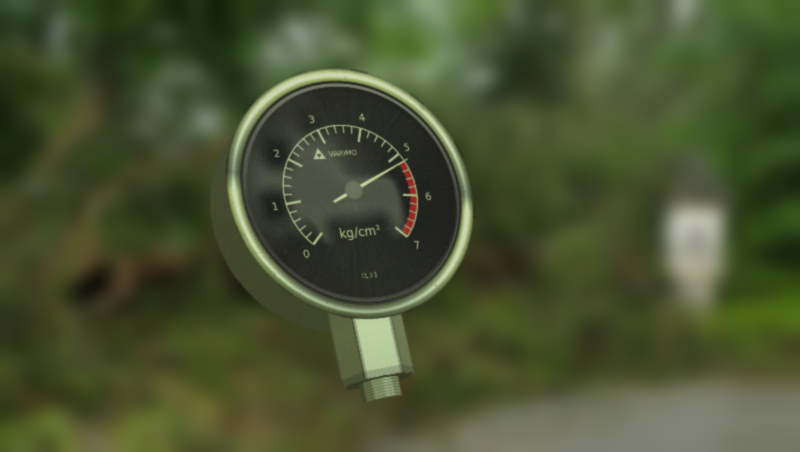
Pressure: 5.2 kg/cm²
